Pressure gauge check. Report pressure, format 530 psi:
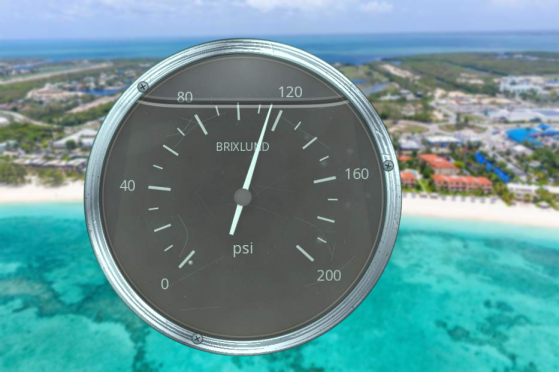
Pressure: 115 psi
